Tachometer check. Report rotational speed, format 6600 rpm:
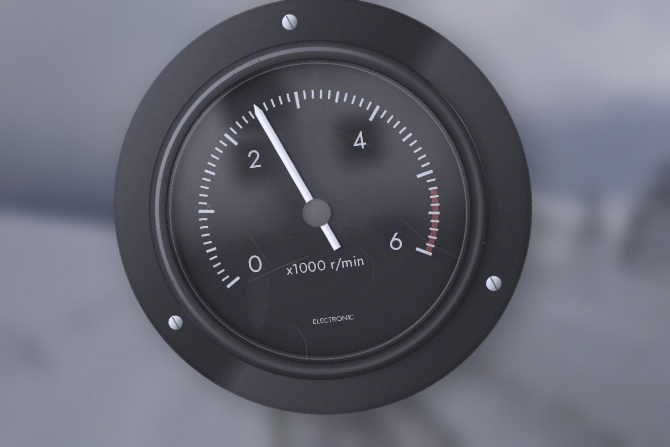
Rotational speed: 2500 rpm
